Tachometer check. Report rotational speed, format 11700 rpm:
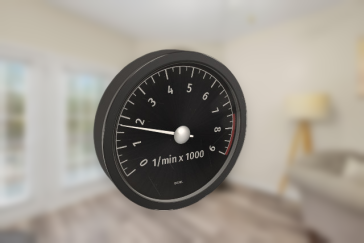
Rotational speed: 1750 rpm
